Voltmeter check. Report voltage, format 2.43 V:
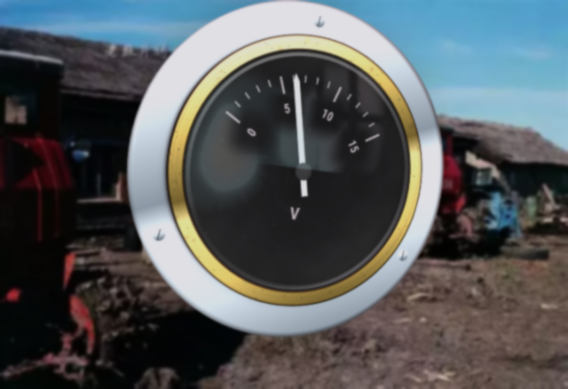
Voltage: 6 V
